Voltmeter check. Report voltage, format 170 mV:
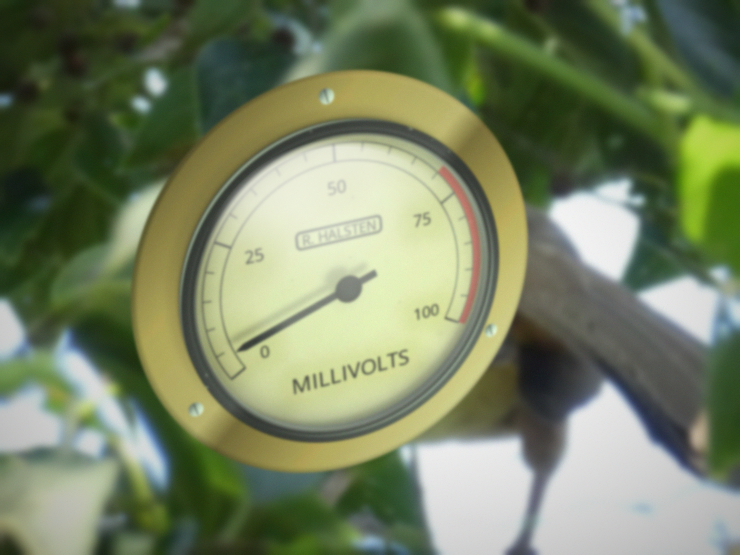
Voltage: 5 mV
